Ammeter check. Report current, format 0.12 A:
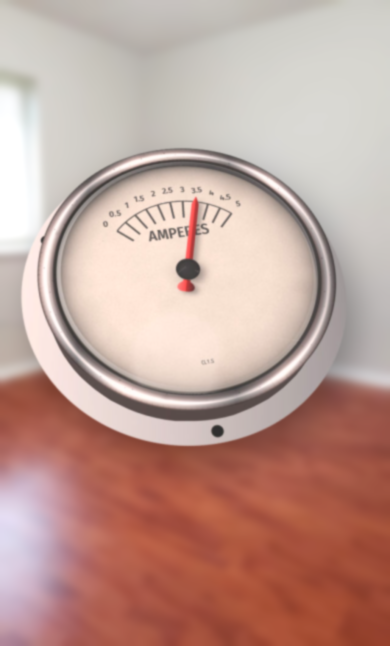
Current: 3.5 A
